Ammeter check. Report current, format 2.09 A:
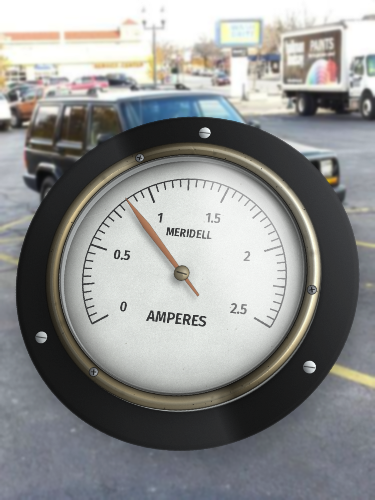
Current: 0.85 A
